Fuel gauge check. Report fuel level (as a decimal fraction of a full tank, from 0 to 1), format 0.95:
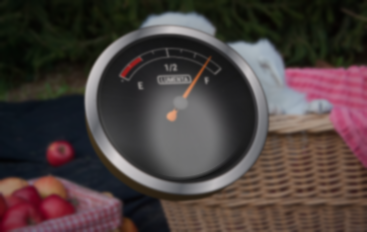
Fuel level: 0.875
